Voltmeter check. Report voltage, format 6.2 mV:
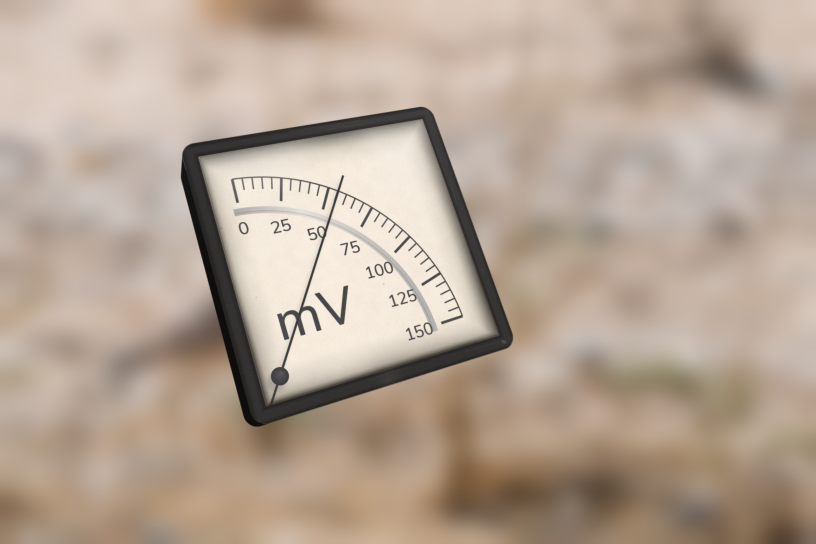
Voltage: 55 mV
